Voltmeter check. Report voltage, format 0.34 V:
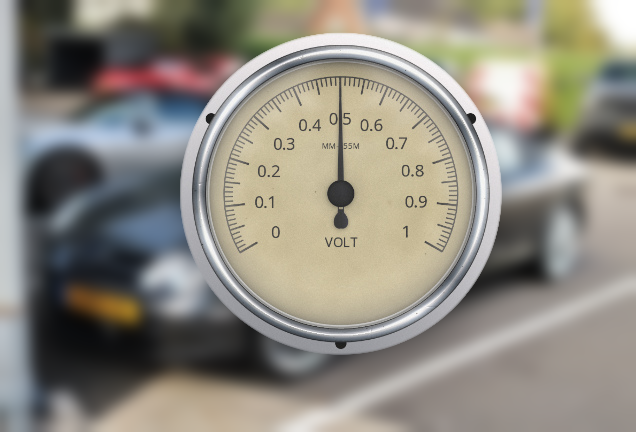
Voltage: 0.5 V
